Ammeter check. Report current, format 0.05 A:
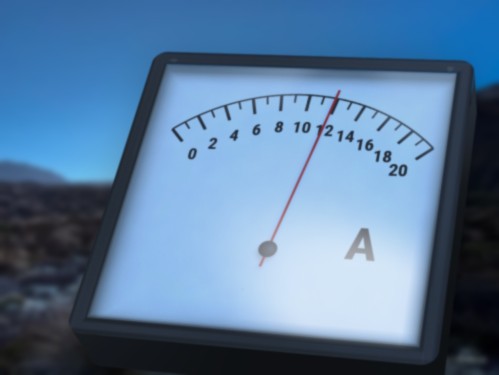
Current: 12 A
